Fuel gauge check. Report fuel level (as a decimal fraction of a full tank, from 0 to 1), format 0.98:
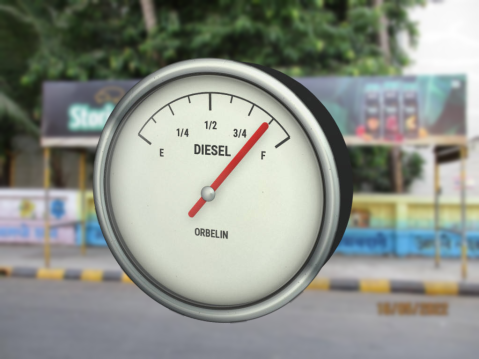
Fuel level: 0.875
